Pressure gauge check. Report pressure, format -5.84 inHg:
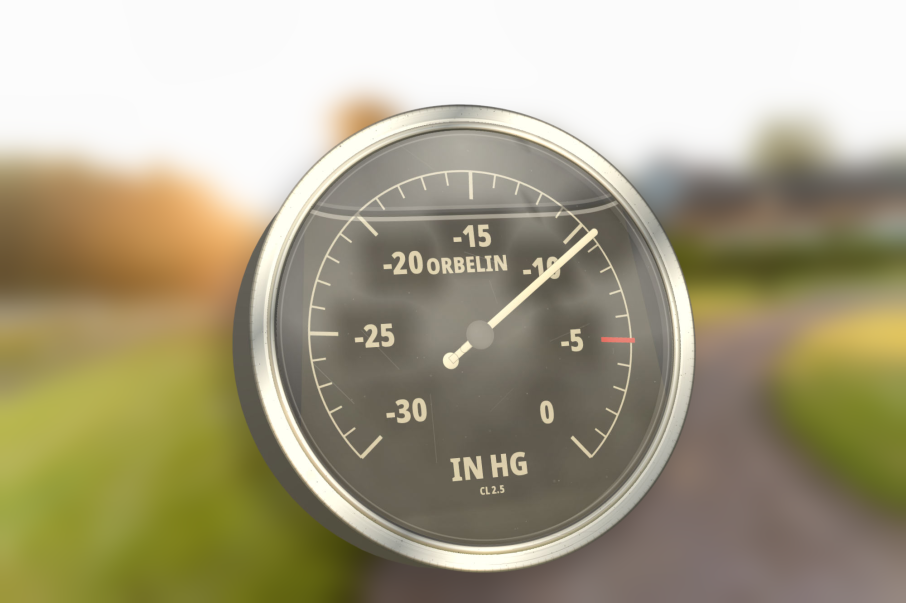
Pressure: -9.5 inHg
